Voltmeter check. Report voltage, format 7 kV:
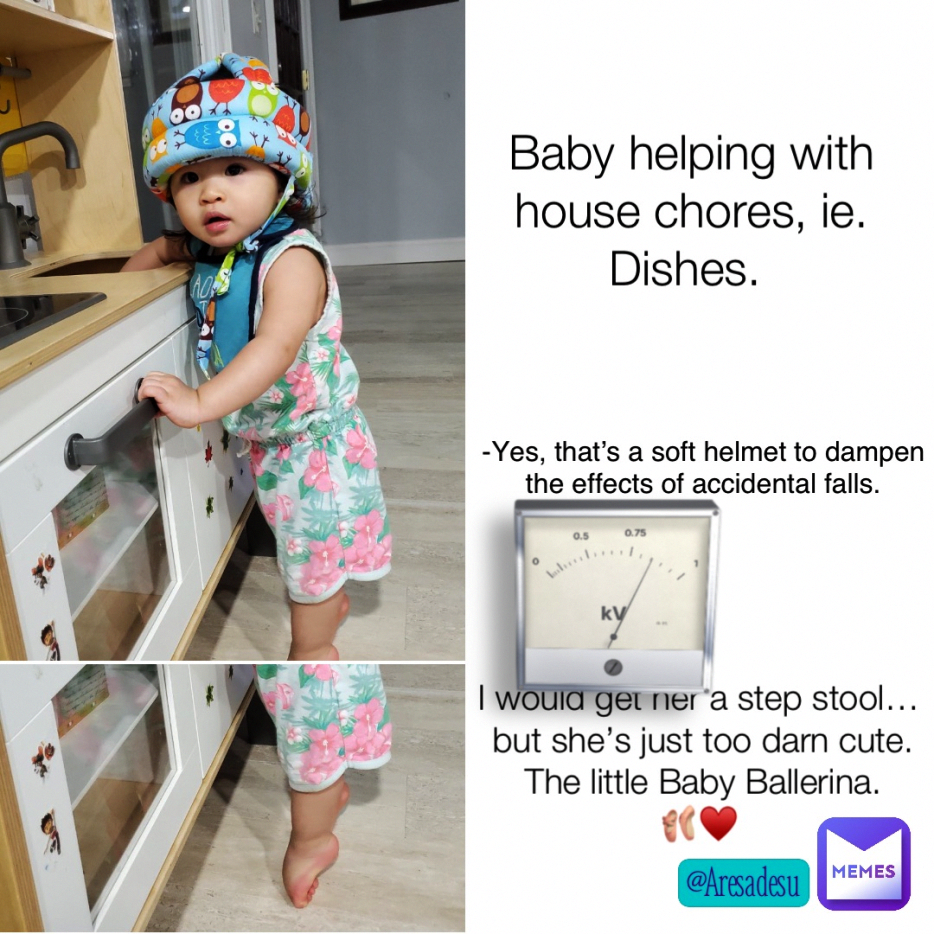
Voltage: 0.85 kV
